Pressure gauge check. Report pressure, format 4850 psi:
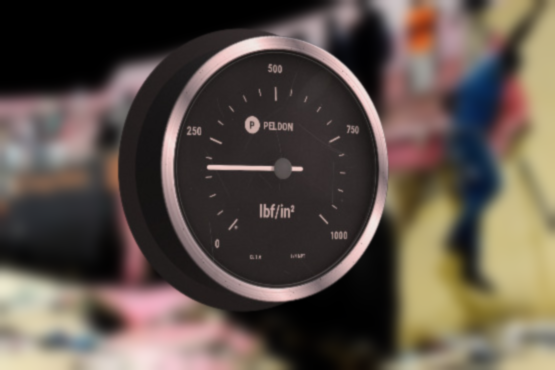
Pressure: 175 psi
